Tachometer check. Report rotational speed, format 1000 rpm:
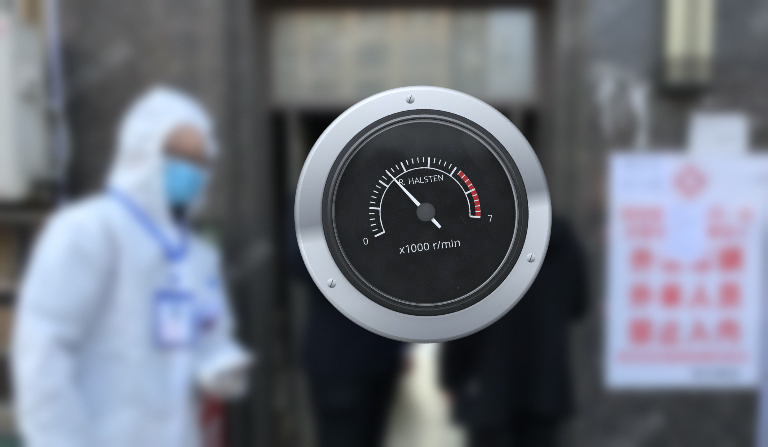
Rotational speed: 2400 rpm
